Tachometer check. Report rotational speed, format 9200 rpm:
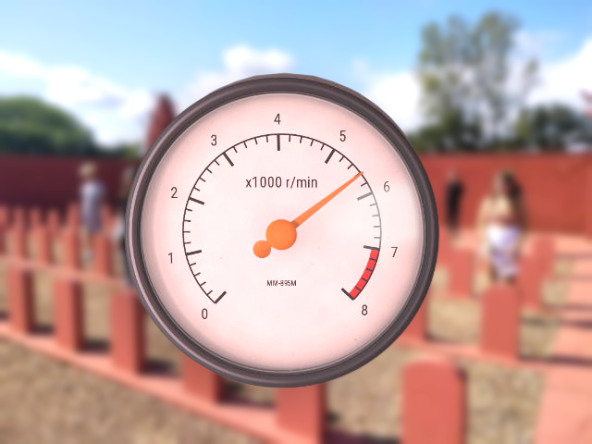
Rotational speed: 5600 rpm
